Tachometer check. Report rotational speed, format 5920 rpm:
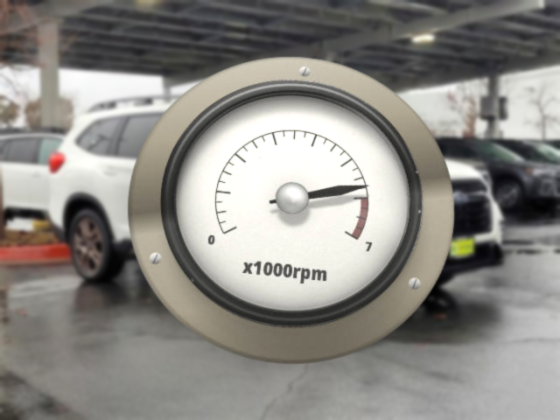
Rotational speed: 5750 rpm
